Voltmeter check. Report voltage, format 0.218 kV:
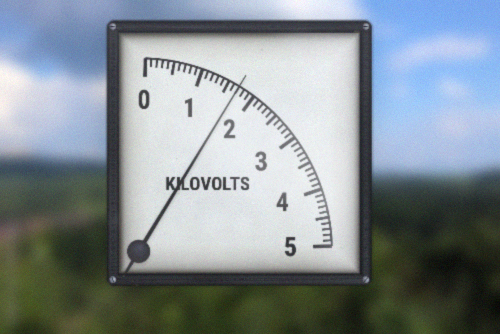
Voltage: 1.7 kV
